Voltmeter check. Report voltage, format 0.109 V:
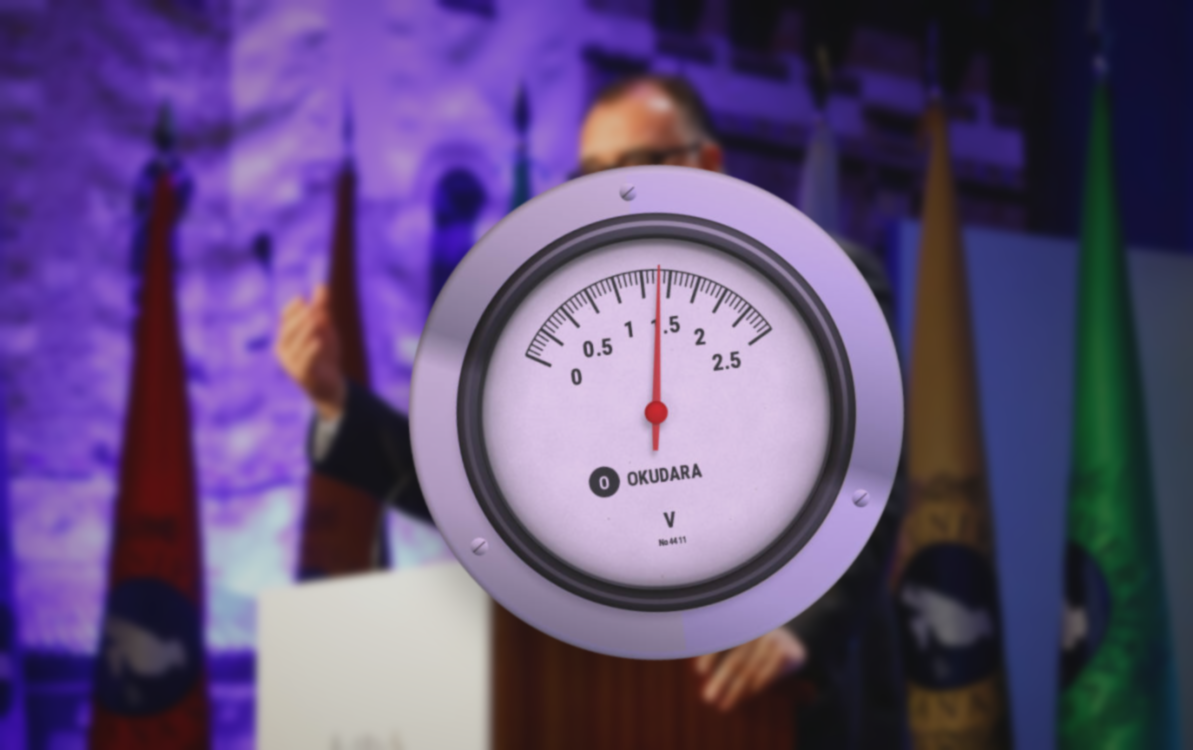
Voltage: 1.4 V
